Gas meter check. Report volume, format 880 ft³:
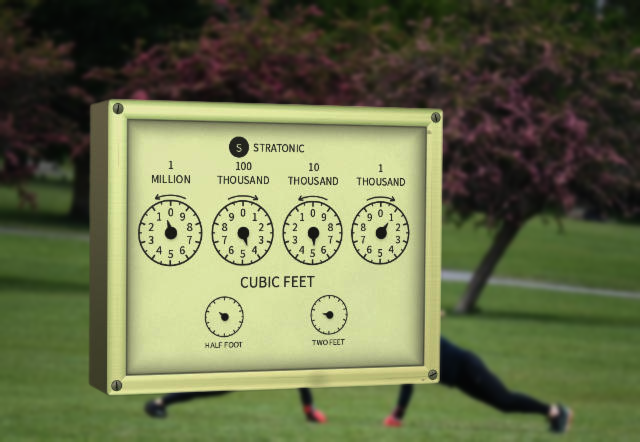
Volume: 45100 ft³
